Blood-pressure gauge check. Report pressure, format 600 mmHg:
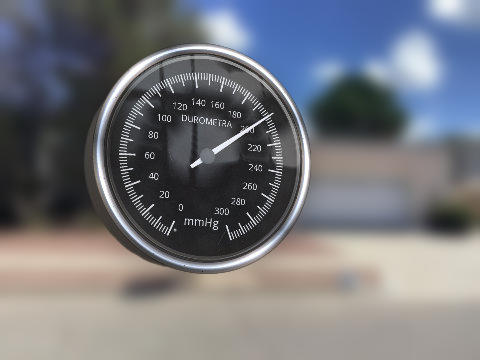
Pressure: 200 mmHg
